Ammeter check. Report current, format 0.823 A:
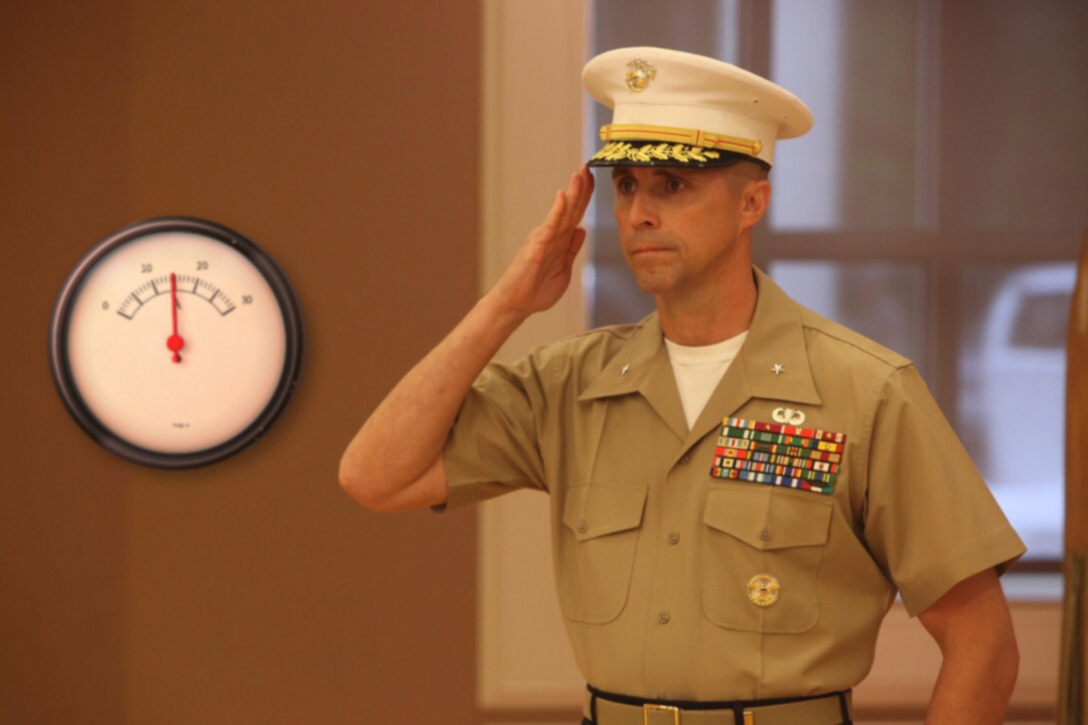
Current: 15 A
